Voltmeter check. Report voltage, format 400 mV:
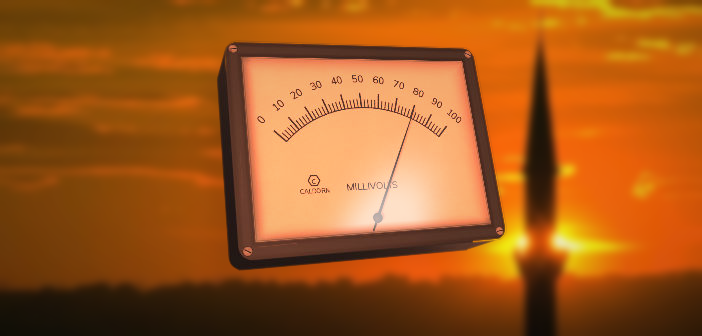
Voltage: 80 mV
